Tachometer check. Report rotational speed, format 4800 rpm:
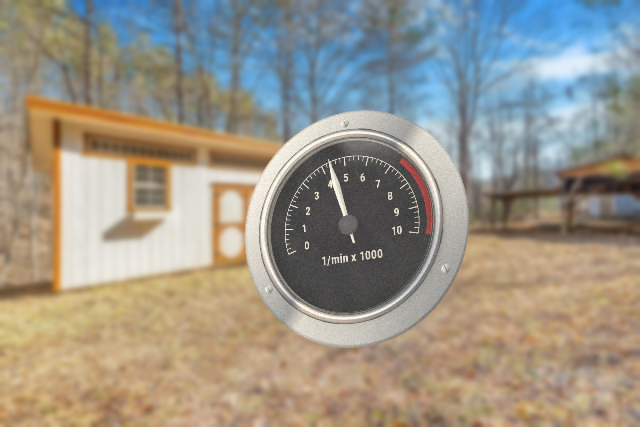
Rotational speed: 4400 rpm
